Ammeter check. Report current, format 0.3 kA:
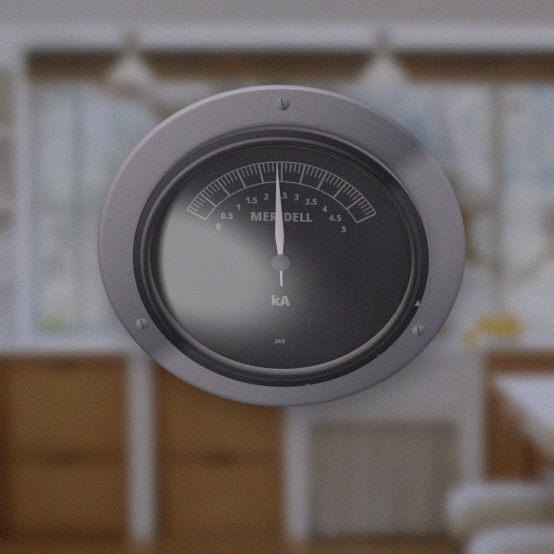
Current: 2.4 kA
